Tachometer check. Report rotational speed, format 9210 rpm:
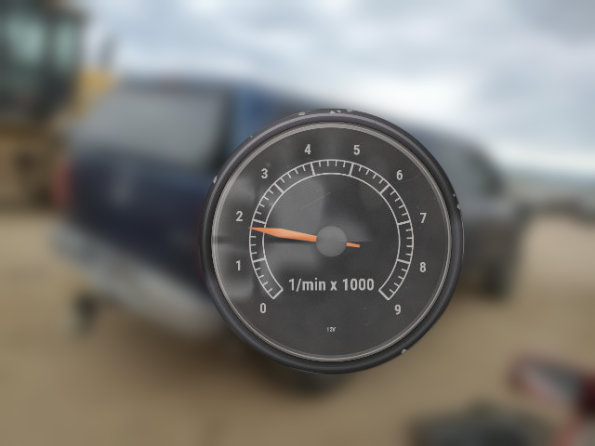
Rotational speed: 1800 rpm
